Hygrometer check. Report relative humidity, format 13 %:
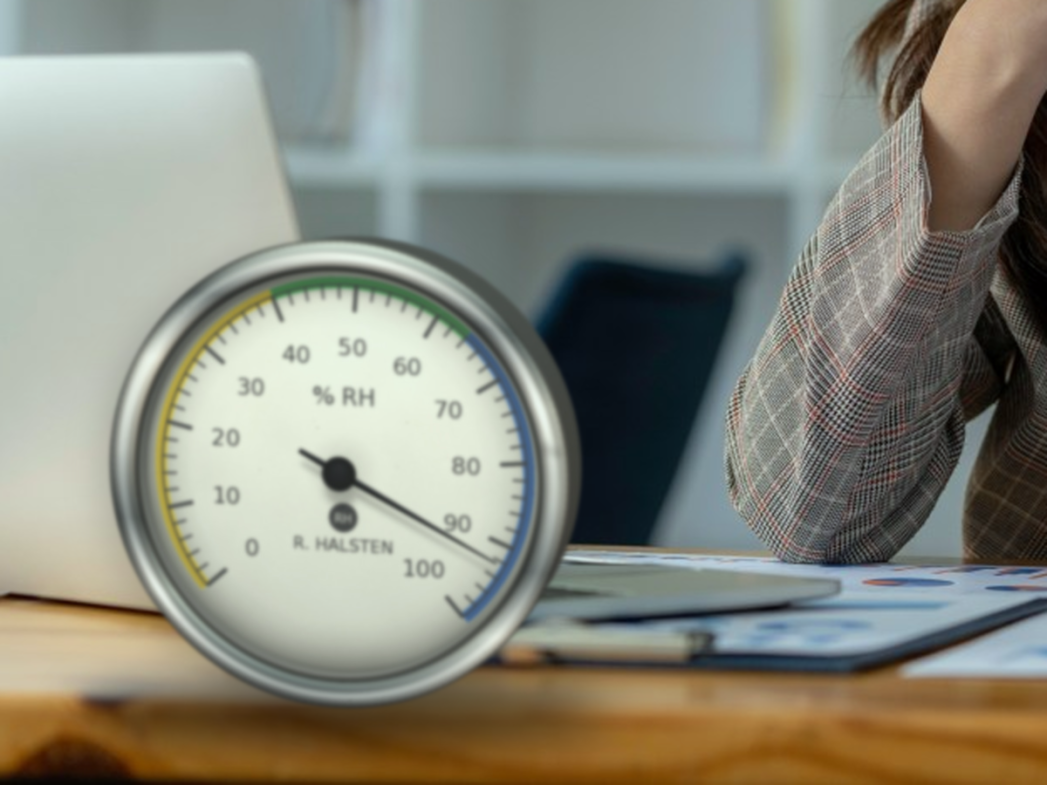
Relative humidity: 92 %
